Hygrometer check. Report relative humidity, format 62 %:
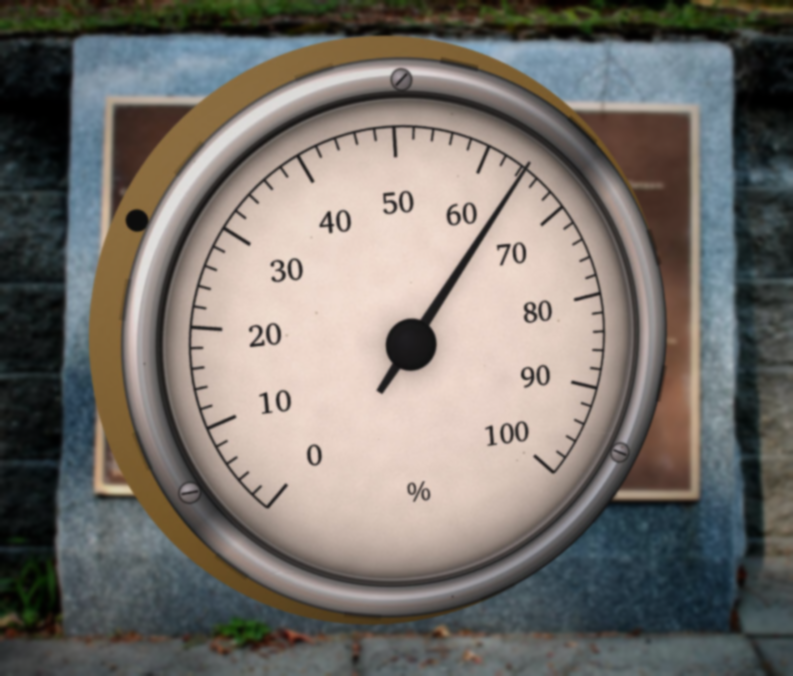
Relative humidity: 64 %
